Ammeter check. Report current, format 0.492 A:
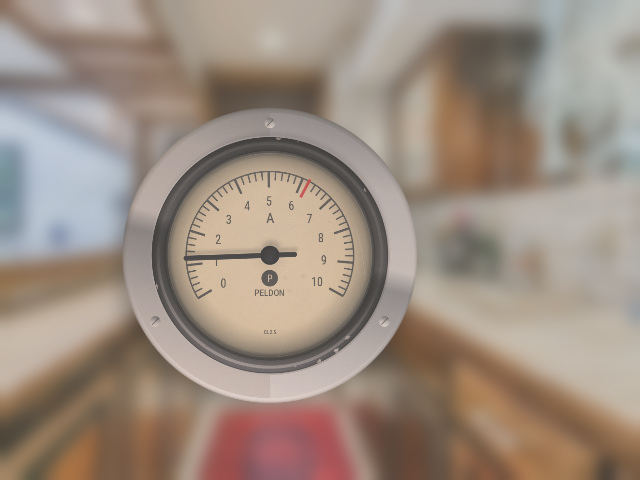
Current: 1.2 A
